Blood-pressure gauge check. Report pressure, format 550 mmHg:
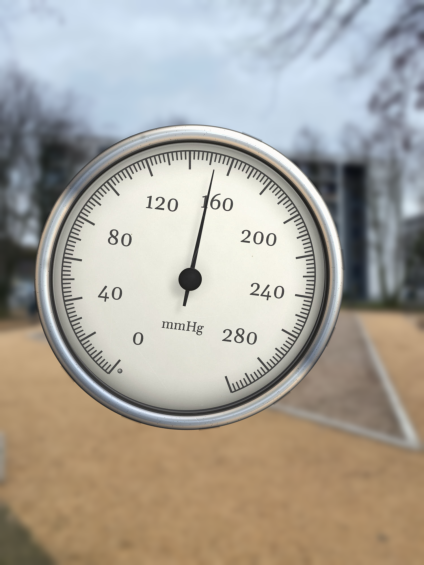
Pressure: 152 mmHg
